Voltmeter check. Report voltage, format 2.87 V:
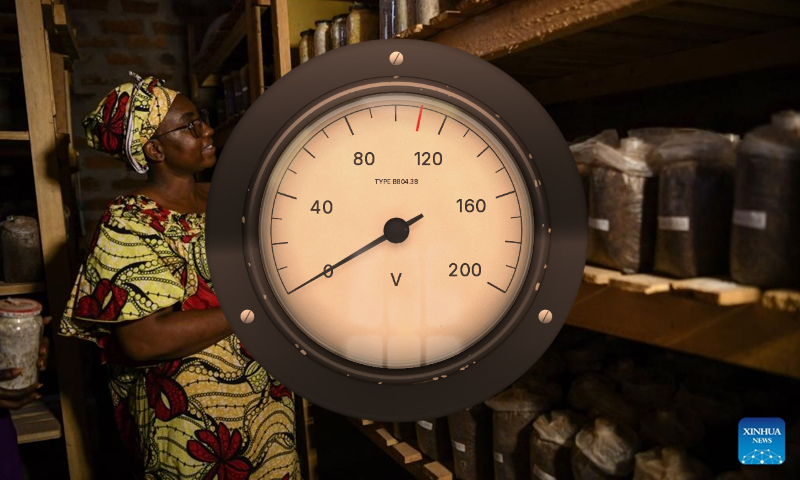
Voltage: 0 V
